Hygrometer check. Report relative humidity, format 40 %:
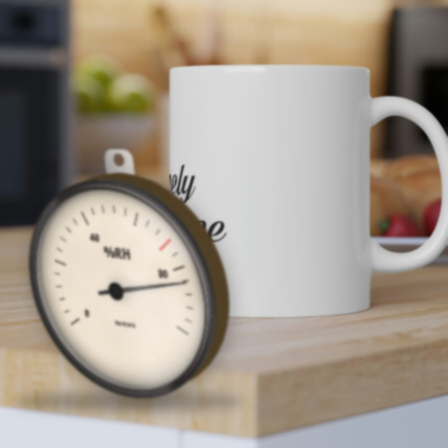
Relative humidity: 84 %
